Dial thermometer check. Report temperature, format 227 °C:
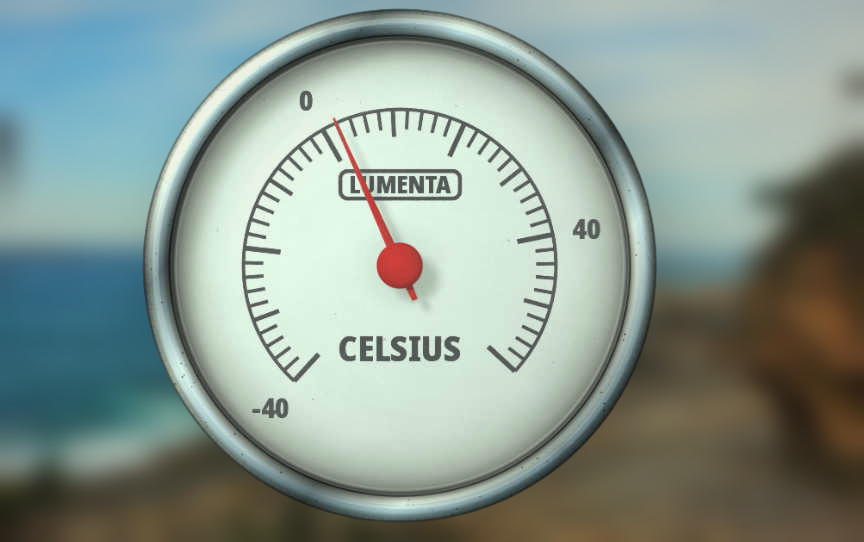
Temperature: 2 °C
